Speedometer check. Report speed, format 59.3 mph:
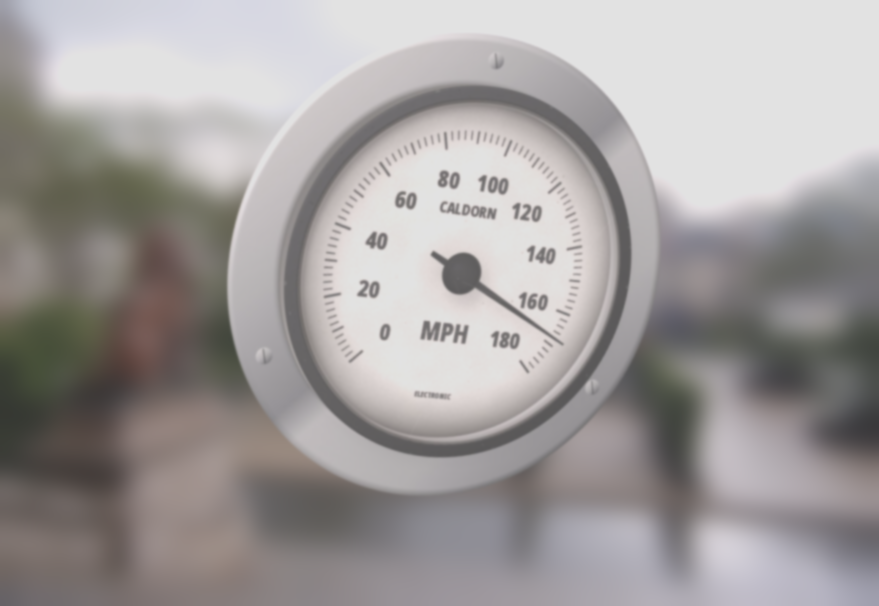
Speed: 168 mph
